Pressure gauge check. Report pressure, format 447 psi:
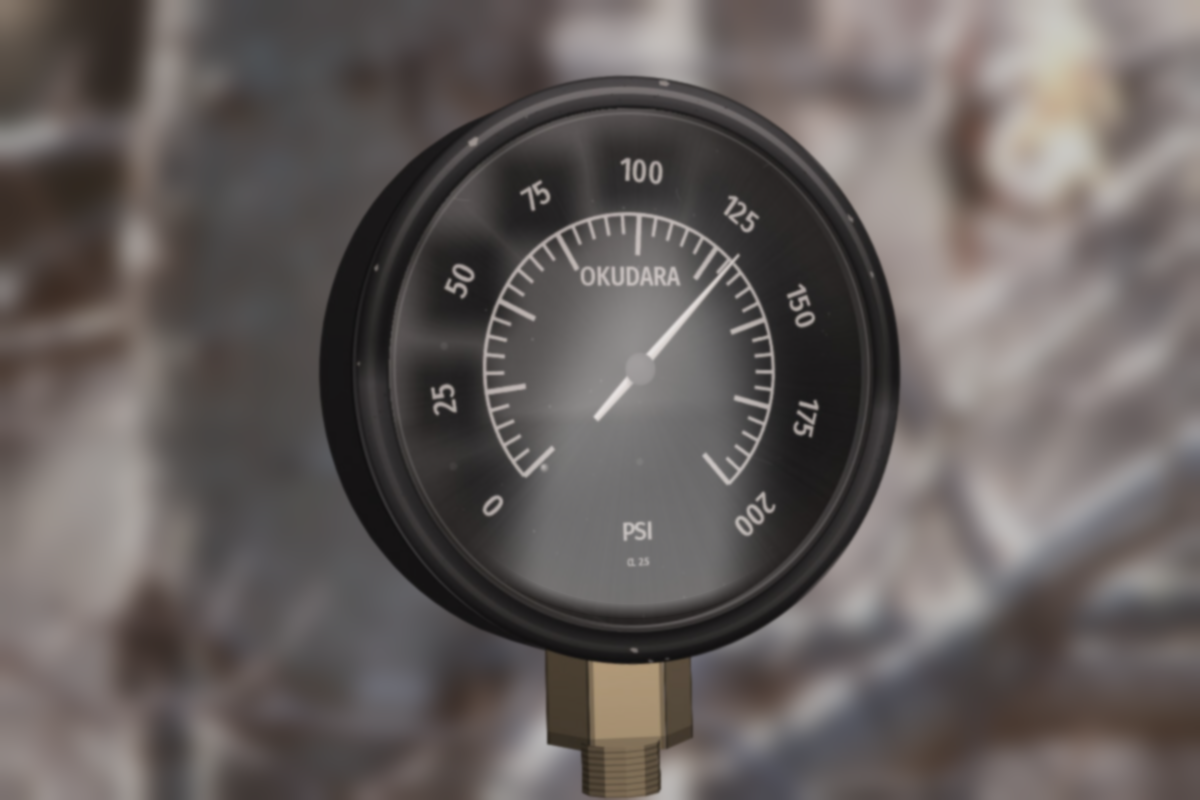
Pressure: 130 psi
